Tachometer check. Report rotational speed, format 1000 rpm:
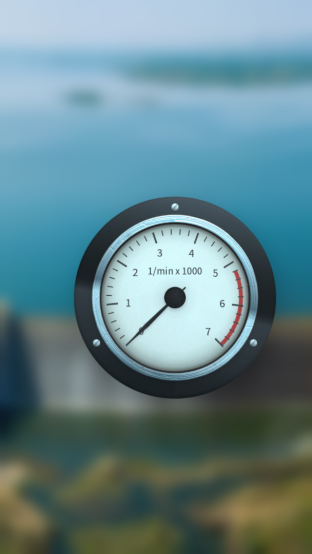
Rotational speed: 0 rpm
